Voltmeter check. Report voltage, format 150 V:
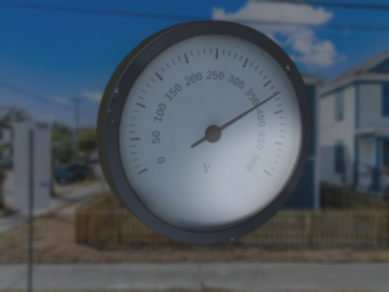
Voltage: 370 V
